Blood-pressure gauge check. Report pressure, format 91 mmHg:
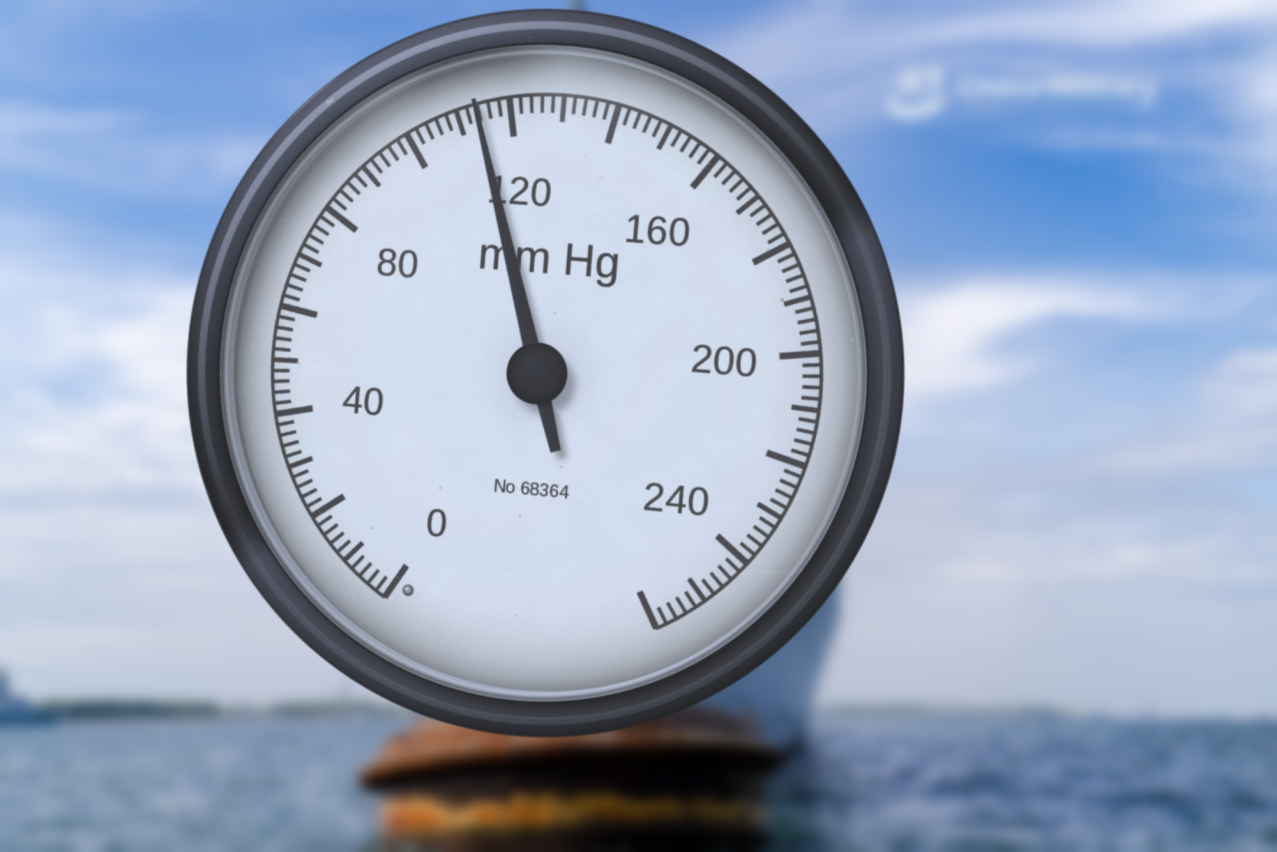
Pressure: 114 mmHg
